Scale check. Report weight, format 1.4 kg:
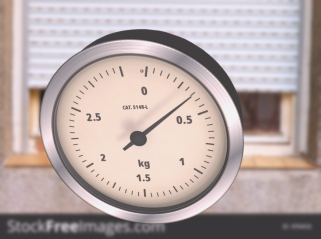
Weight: 0.35 kg
